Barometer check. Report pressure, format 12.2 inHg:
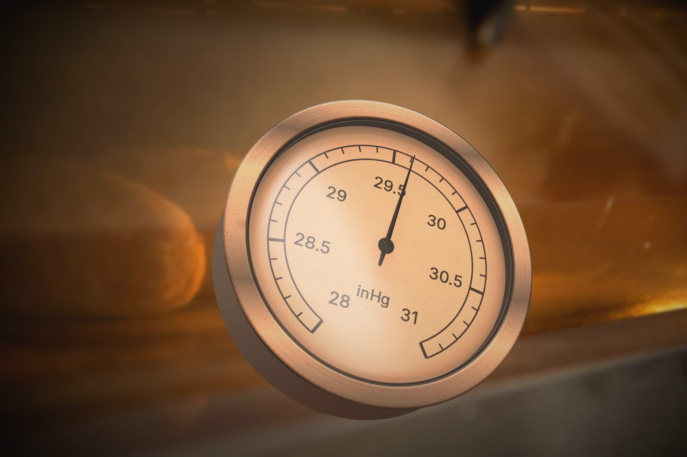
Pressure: 29.6 inHg
